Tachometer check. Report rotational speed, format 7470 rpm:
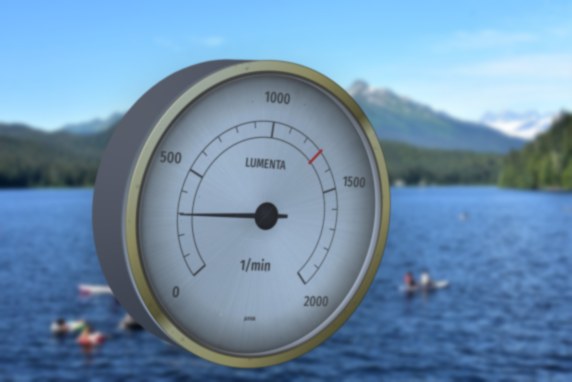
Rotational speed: 300 rpm
